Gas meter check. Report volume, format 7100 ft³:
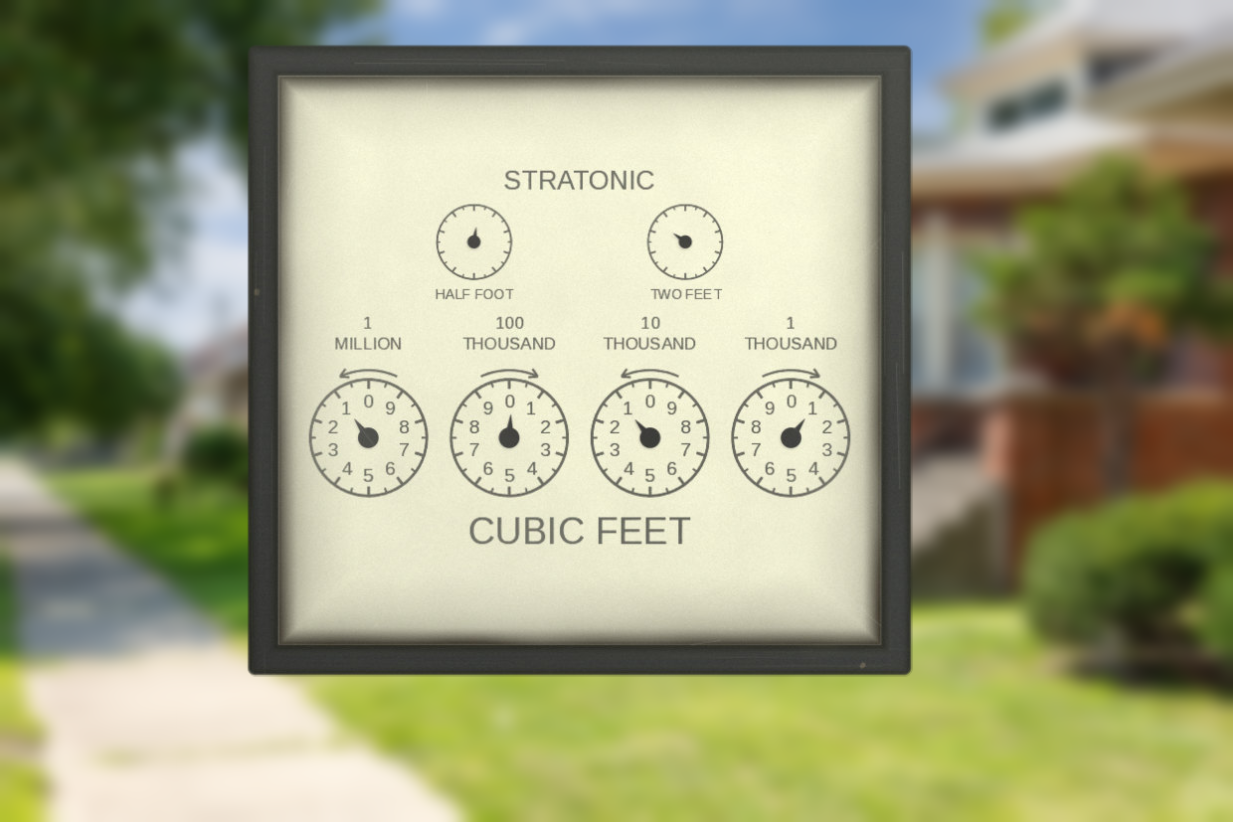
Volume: 101100 ft³
